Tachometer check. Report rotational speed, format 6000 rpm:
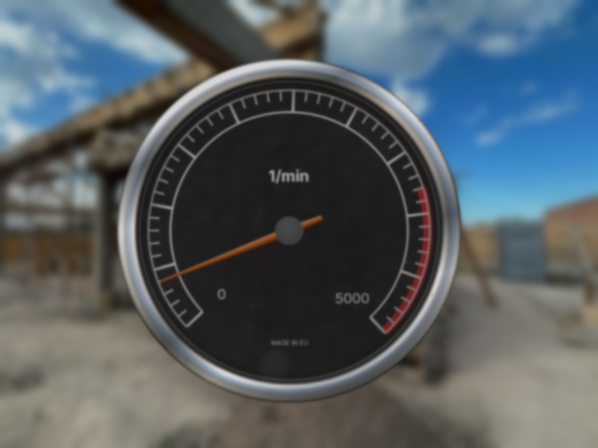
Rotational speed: 400 rpm
